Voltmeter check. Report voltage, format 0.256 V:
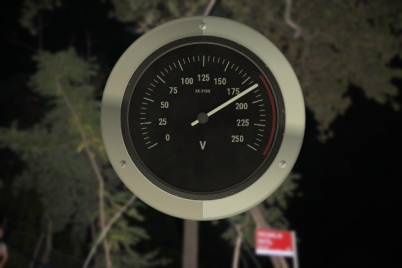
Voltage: 185 V
